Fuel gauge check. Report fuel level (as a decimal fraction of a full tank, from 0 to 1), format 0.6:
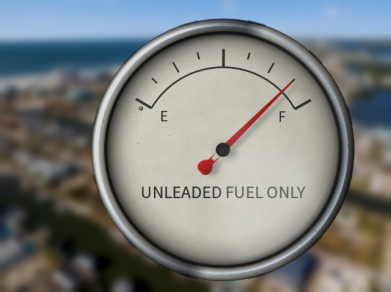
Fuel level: 0.875
